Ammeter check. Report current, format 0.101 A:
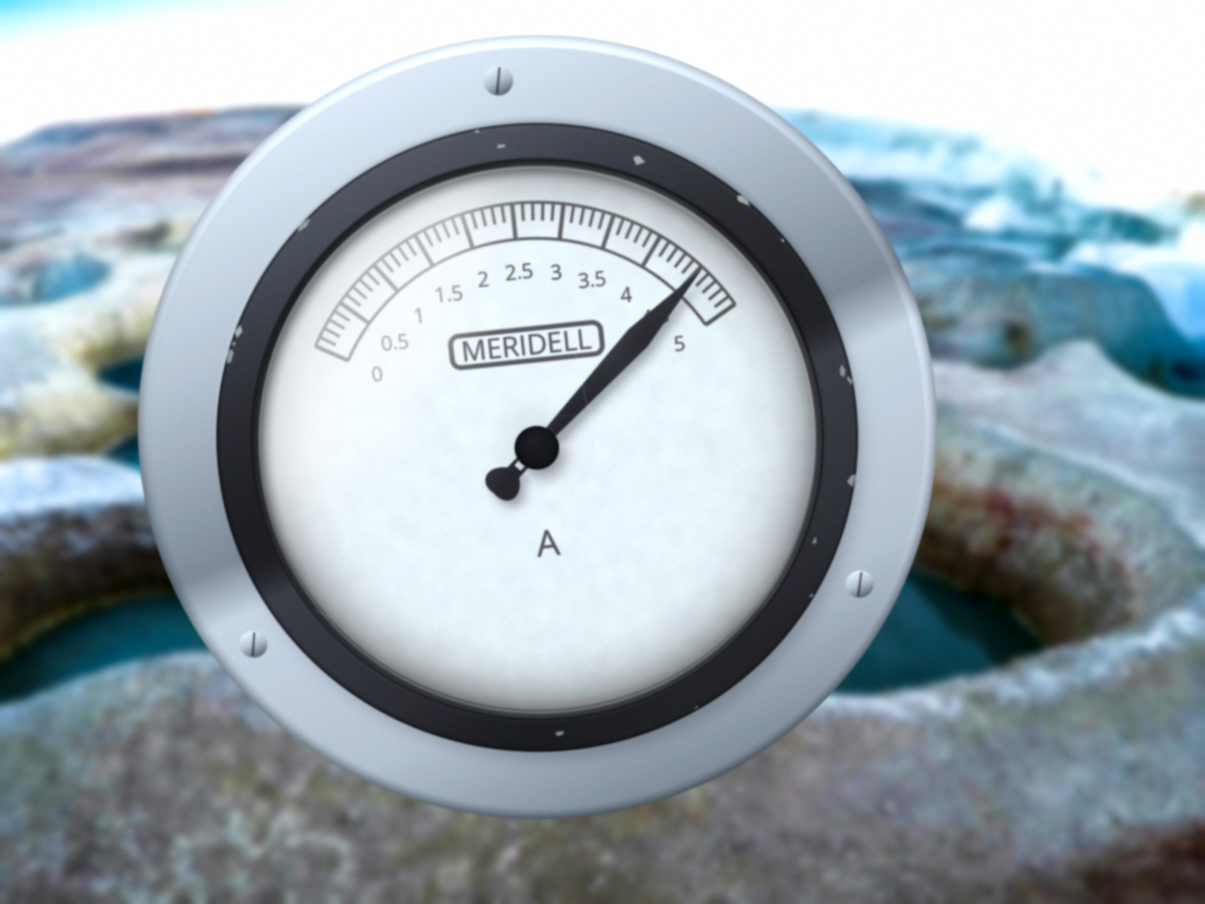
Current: 4.5 A
